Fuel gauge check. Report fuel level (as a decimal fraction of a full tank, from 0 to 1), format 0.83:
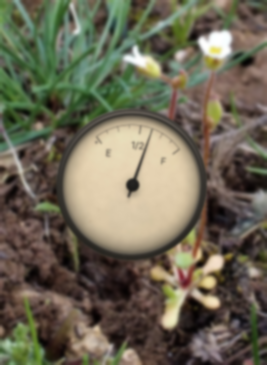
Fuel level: 0.625
